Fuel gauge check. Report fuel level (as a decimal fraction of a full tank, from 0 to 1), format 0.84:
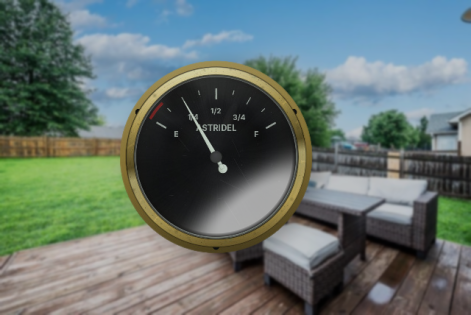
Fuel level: 0.25
